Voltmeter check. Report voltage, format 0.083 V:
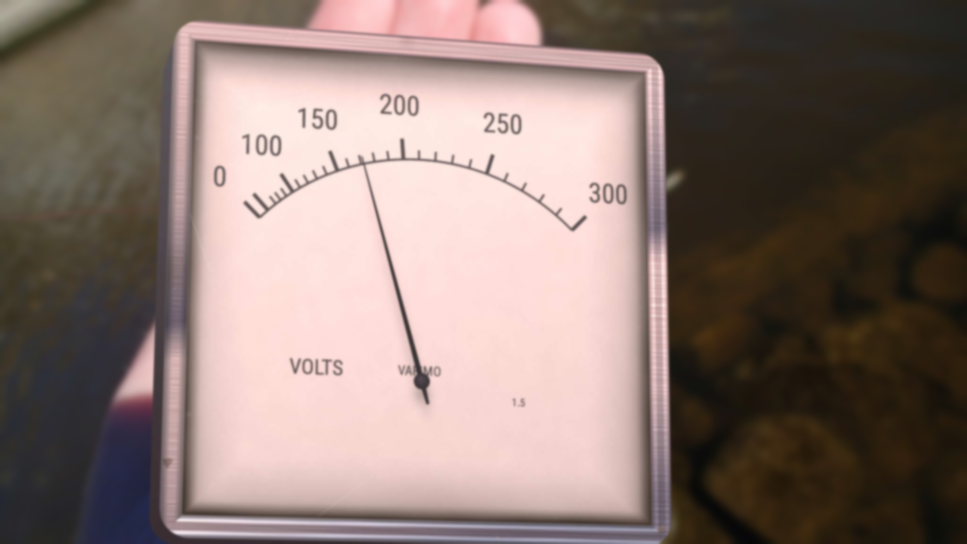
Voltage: 170 V
